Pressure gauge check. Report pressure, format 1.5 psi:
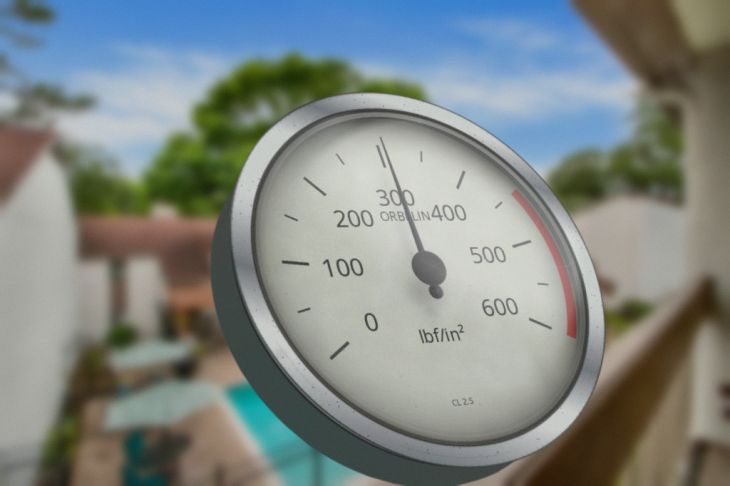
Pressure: 300 psi
